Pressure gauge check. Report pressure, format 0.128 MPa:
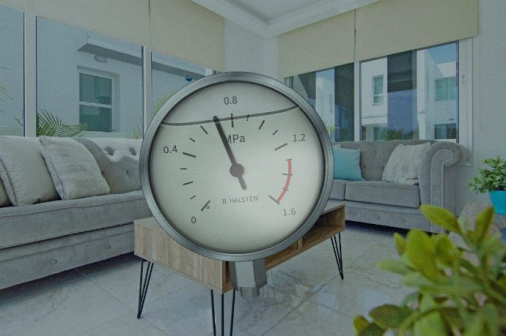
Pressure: 0.7 MPa
